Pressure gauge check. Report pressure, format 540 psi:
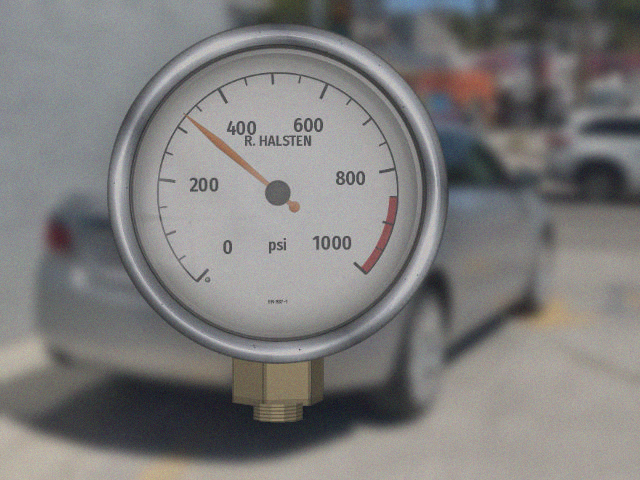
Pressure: 325 psi
